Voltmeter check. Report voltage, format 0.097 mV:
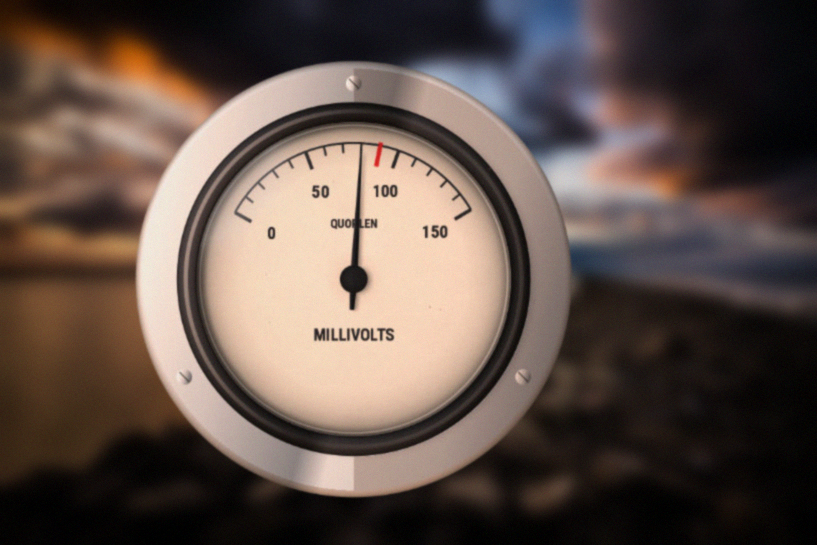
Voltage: 80 mV
